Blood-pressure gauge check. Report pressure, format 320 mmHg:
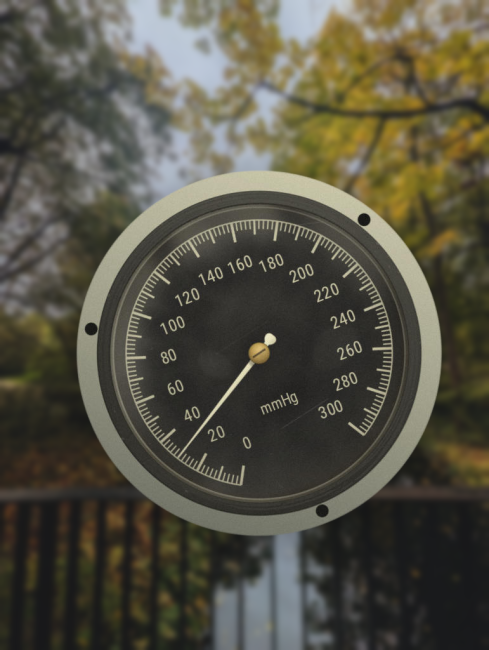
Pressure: 30 mmHg
